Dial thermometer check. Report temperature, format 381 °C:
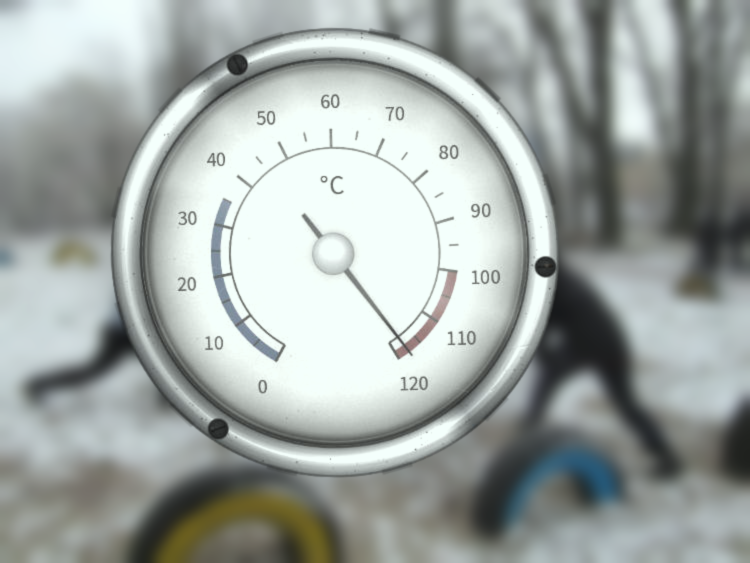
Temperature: 117.5 °C
